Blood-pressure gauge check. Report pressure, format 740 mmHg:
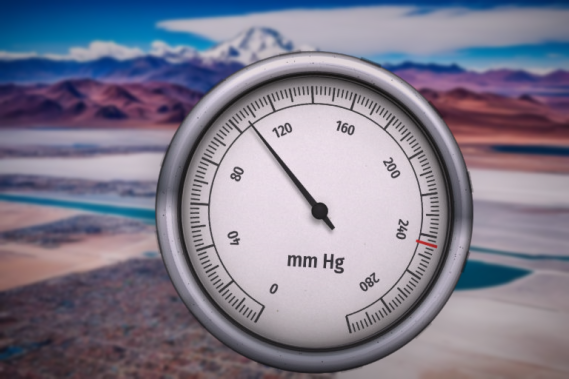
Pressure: 106 mmHg
